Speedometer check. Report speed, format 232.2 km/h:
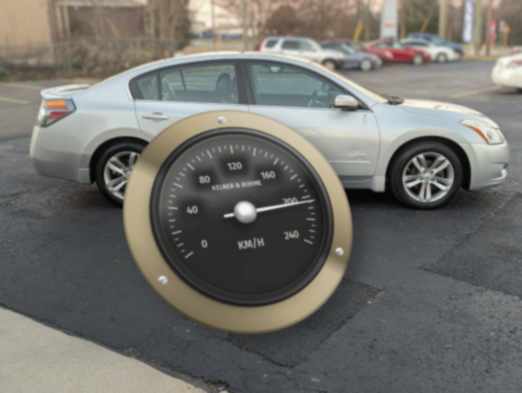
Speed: 205 km/h
